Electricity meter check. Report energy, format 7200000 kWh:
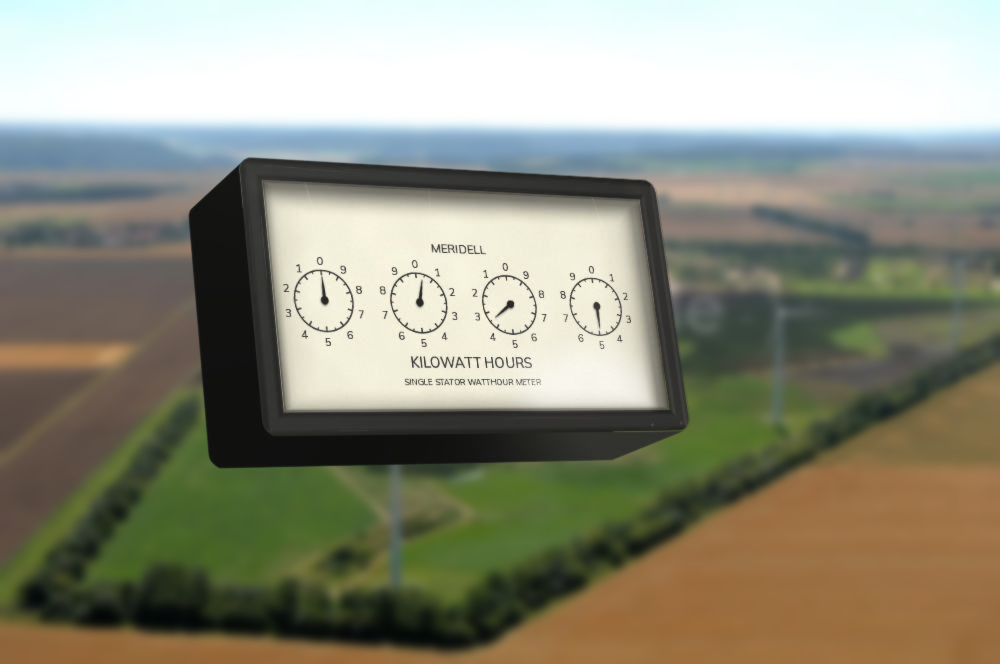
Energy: 35 kWh
